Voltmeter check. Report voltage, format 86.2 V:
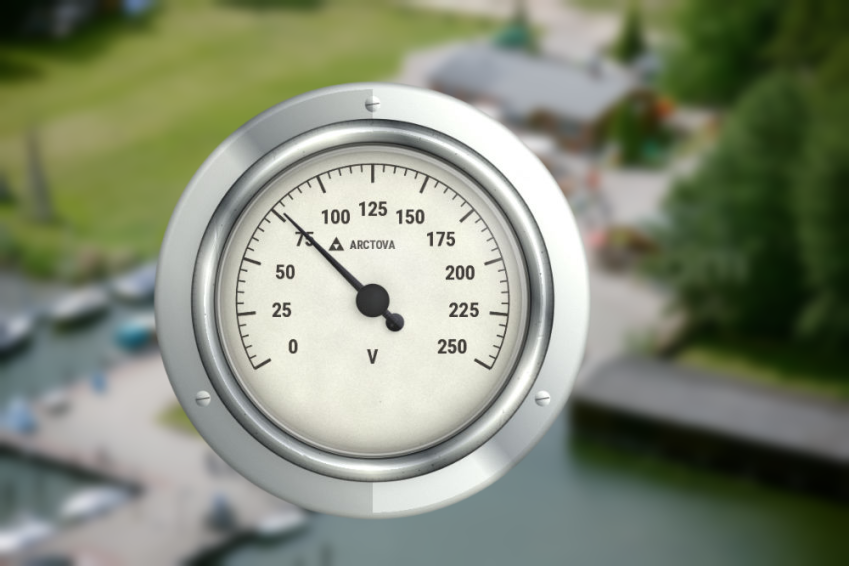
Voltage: 77.5 V
